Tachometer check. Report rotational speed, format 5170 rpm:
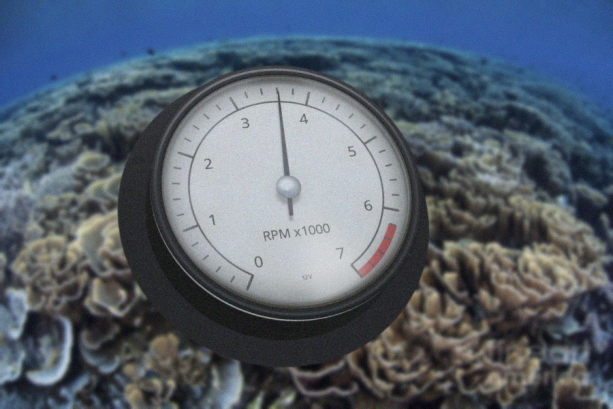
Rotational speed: 3600 rpm
